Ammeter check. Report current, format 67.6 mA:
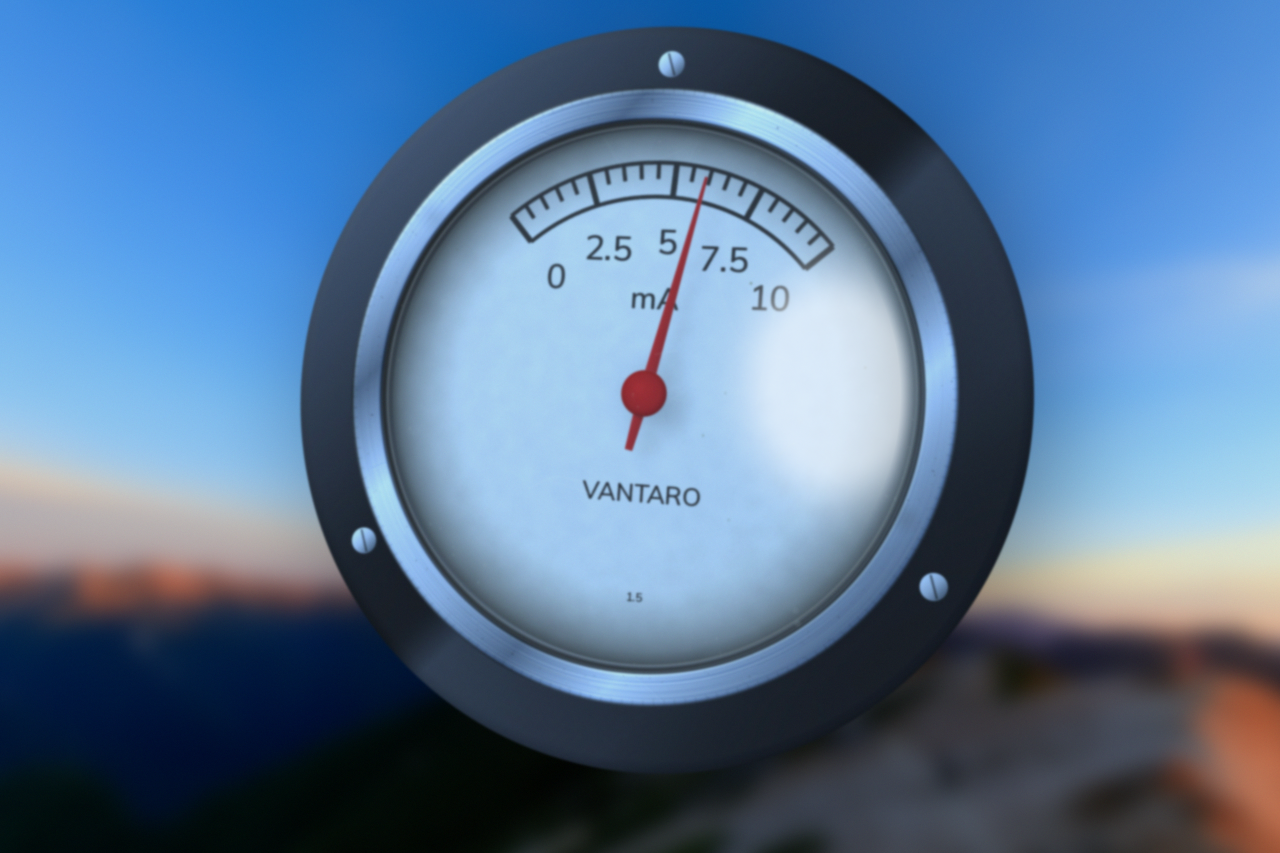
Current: 6 mA
